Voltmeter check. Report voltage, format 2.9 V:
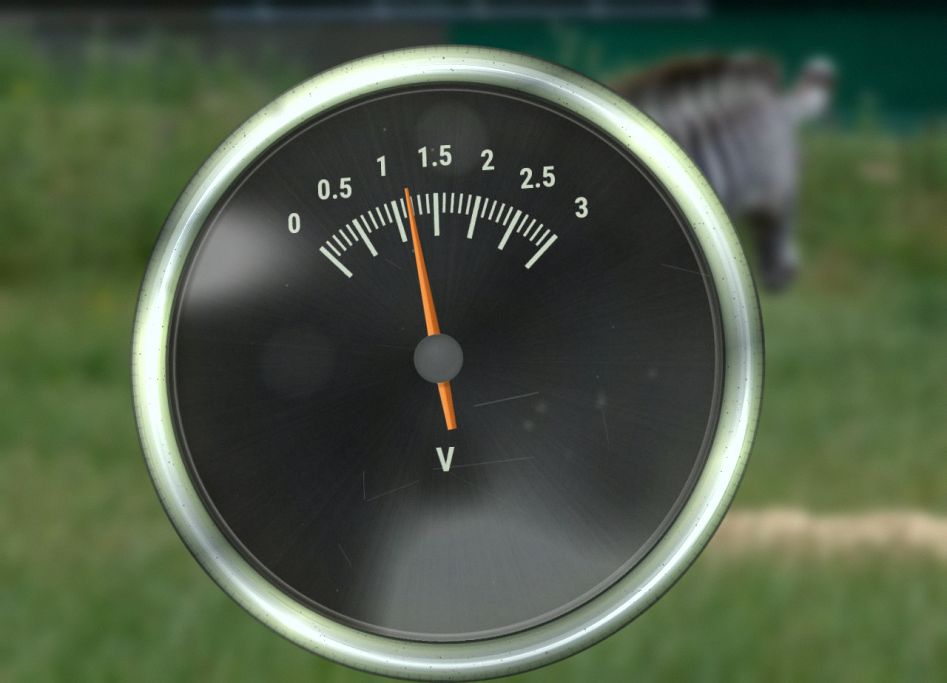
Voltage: 1.2 V
